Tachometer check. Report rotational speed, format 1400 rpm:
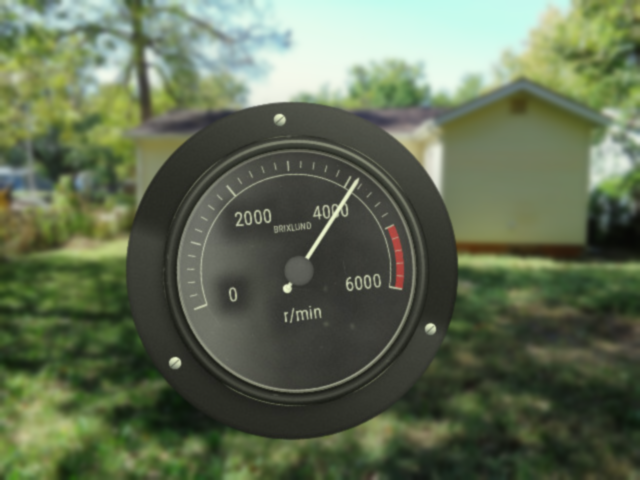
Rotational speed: 4100 rpm
